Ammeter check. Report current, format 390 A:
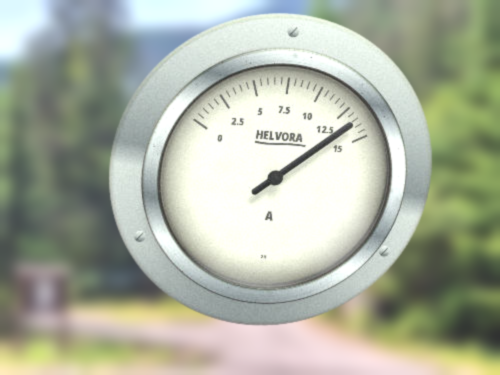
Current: 13.5 A
